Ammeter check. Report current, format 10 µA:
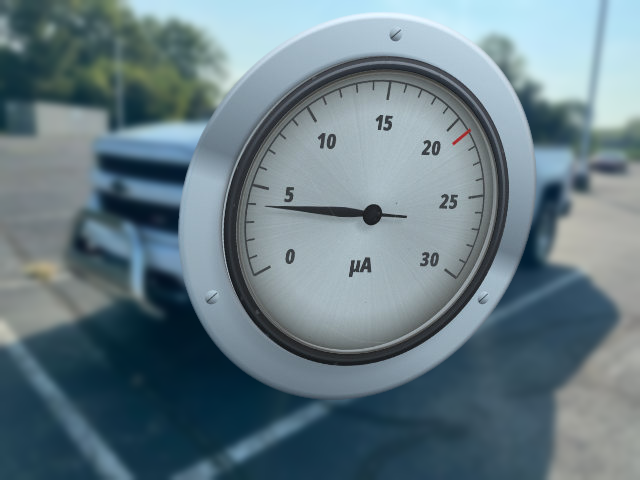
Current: 4 µA
